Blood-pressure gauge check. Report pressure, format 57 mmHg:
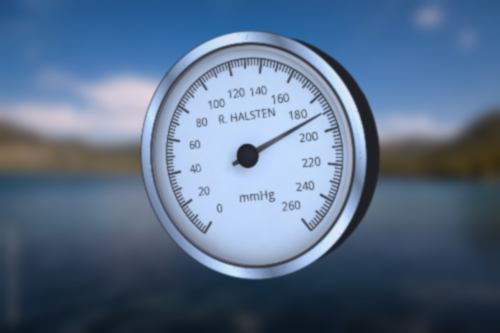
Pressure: 190 mmHg
